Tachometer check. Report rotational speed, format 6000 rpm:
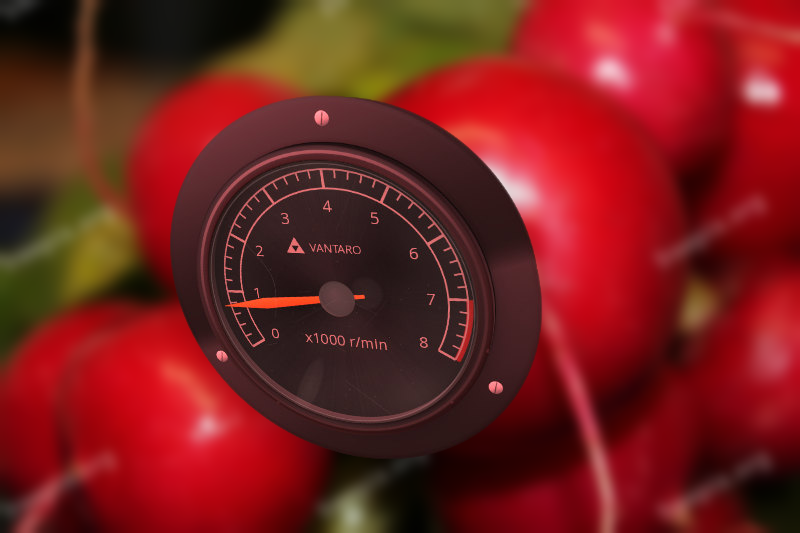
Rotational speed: 800 rpm
